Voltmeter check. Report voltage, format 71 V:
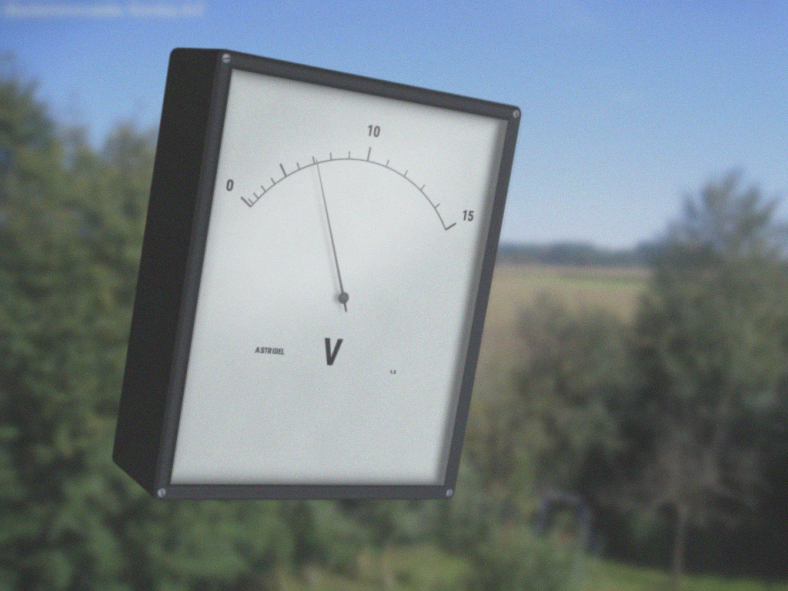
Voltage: 7 V
